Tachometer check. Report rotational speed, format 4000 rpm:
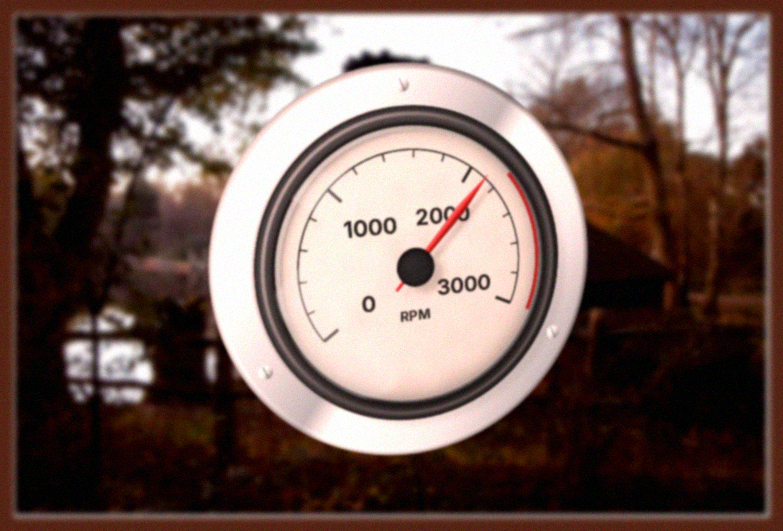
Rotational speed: 2100 rpm
